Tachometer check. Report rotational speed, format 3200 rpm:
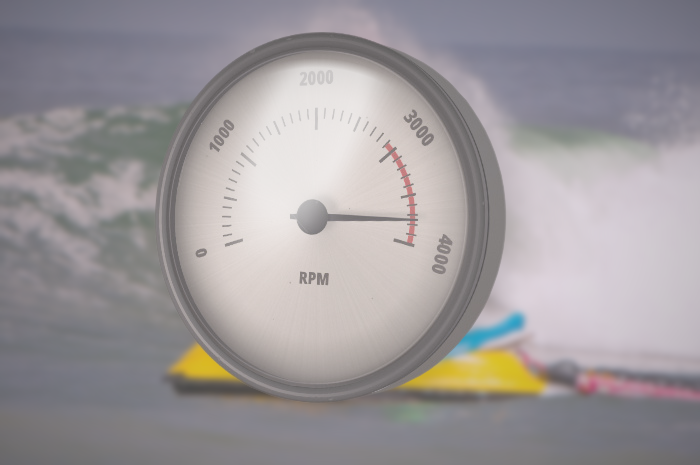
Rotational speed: 3750 rpm
